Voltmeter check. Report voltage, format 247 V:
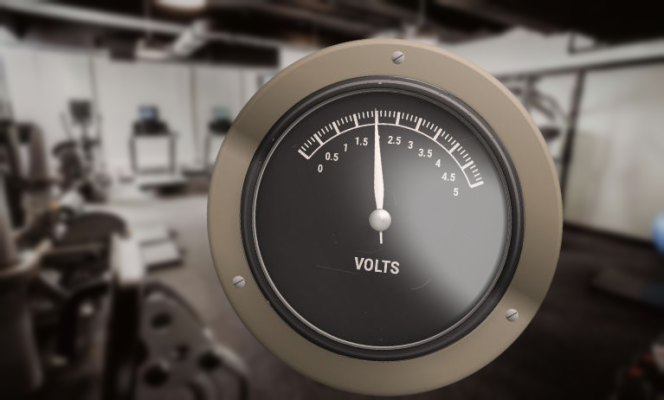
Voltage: 2 V
